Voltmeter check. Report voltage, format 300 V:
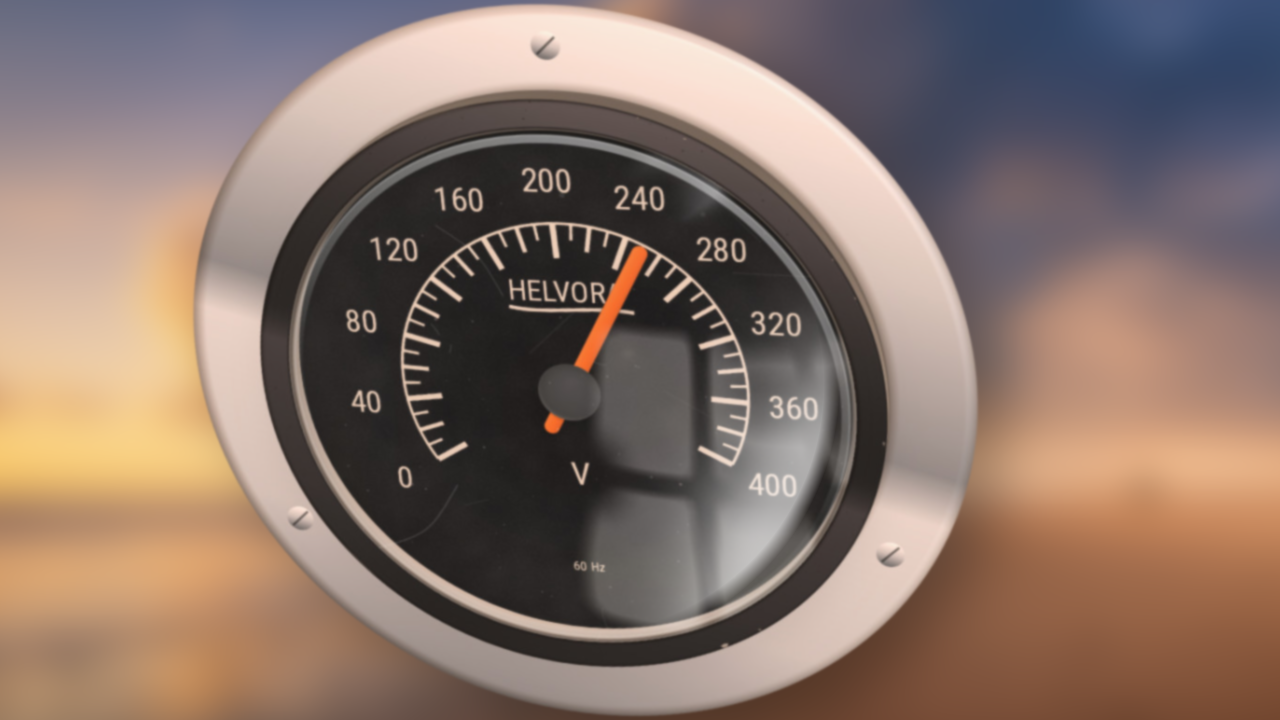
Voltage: 250 V
